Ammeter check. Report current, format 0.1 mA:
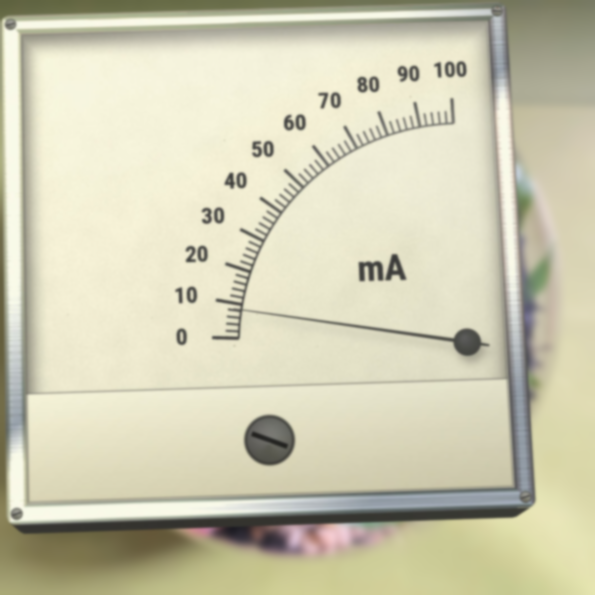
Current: 8 mA
